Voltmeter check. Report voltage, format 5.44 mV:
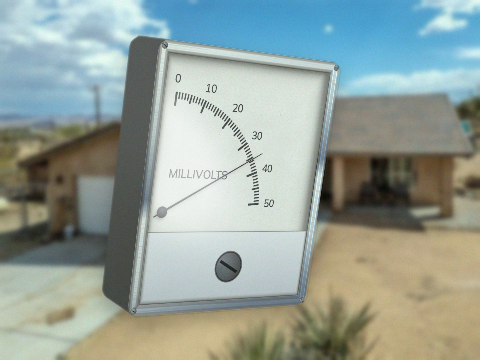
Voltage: 35 mV
